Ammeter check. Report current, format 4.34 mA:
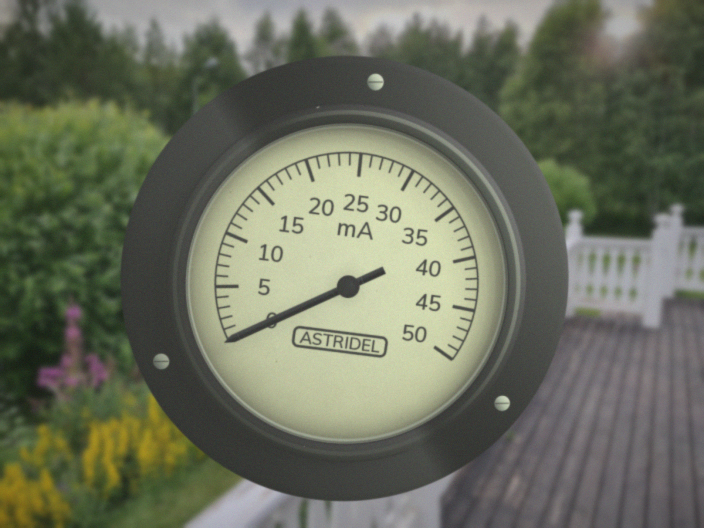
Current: 0 mA
